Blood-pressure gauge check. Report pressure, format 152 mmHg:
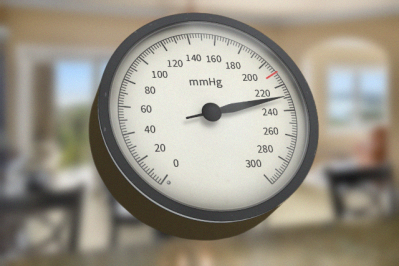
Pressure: 230 mmHg
